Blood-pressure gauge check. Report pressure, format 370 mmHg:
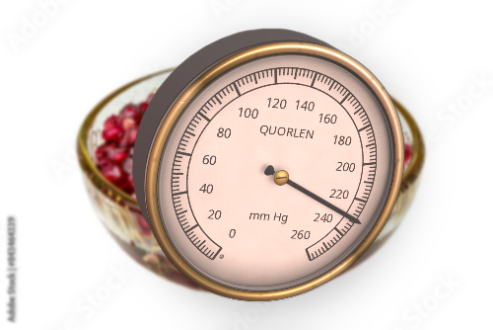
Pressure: 230 mmHg
